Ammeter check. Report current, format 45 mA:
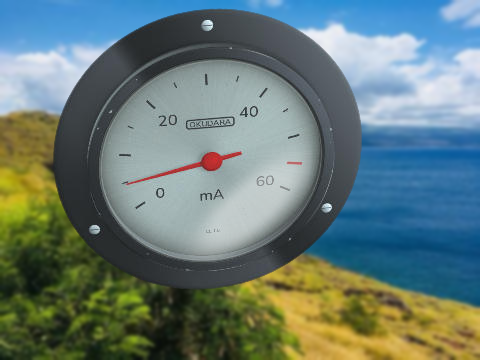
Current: 5 mA
